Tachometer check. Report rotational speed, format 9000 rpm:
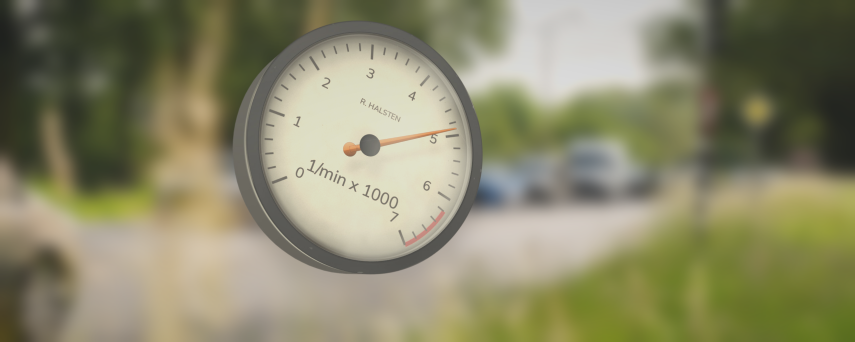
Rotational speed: 4900 rpm
